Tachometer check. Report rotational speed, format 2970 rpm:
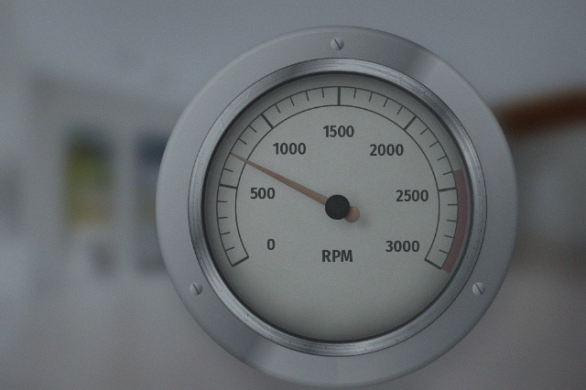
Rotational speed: 700 rpm
